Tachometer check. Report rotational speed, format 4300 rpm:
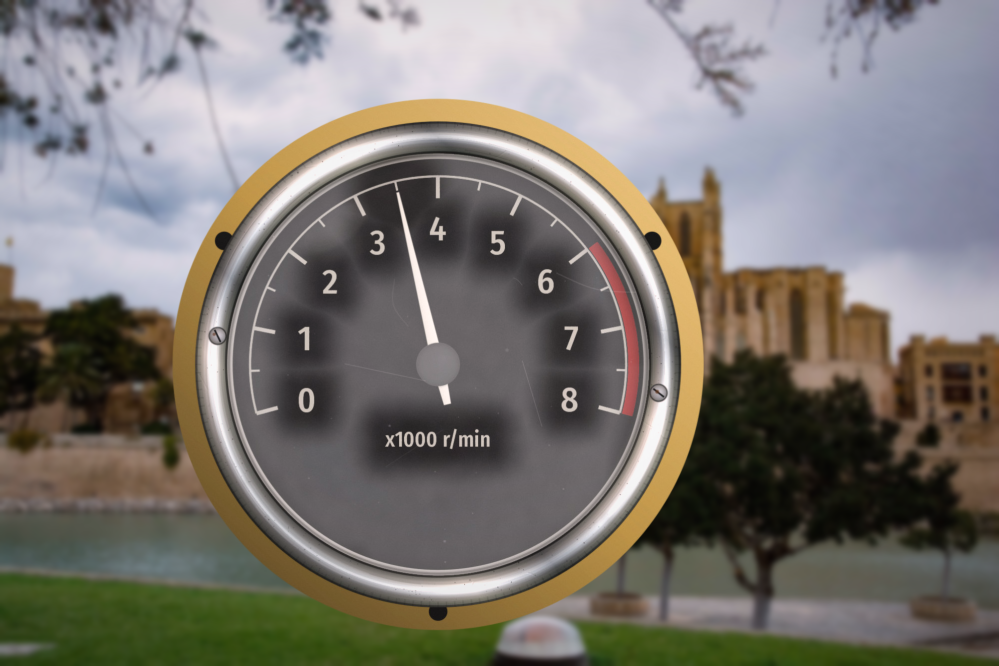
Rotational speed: 3500 rpm
